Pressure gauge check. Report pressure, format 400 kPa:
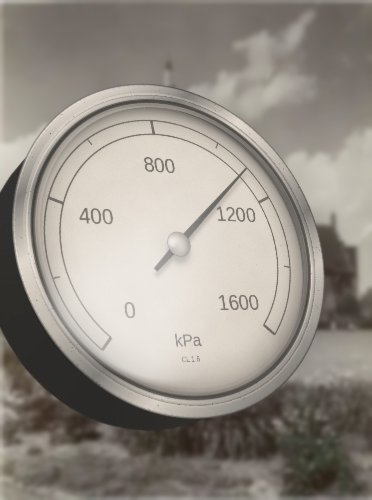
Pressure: 1100 kPa
